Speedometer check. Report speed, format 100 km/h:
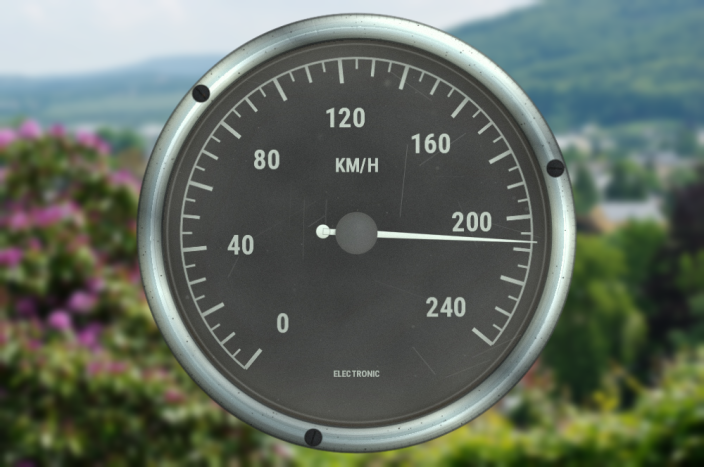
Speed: 207.5 km/h
